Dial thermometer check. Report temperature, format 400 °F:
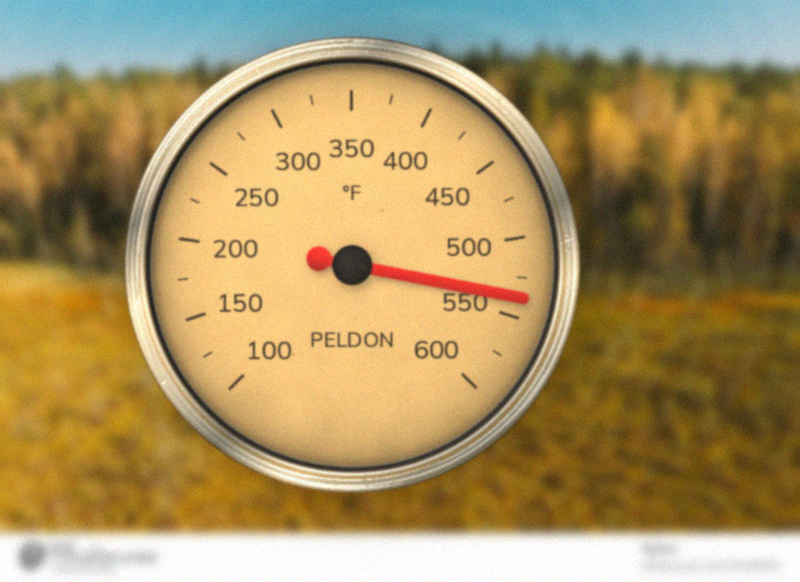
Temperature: 537.5 °F
